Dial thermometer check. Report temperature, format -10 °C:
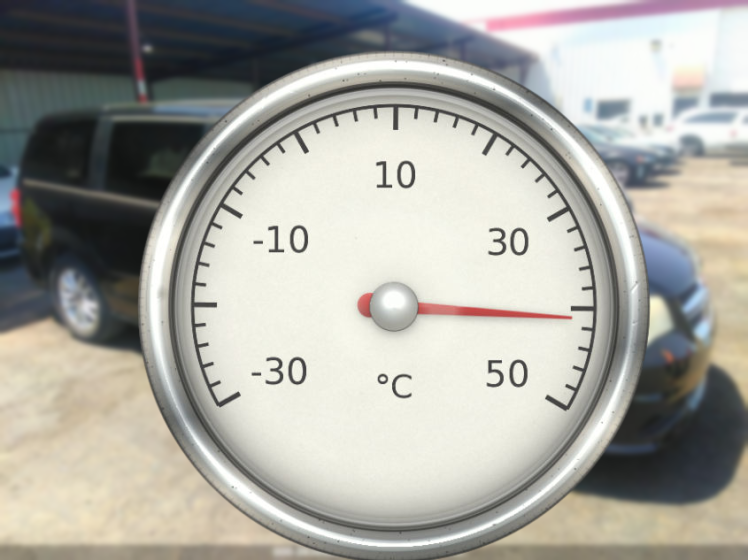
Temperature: 41 °C
